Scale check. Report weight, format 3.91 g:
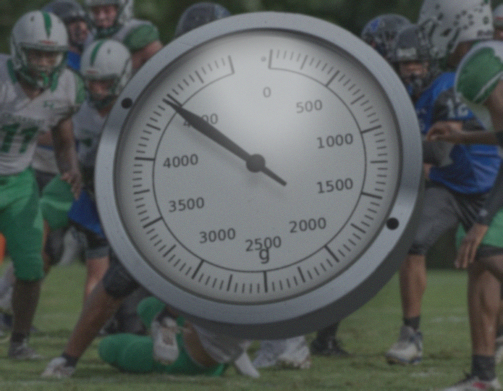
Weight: 4450 g
